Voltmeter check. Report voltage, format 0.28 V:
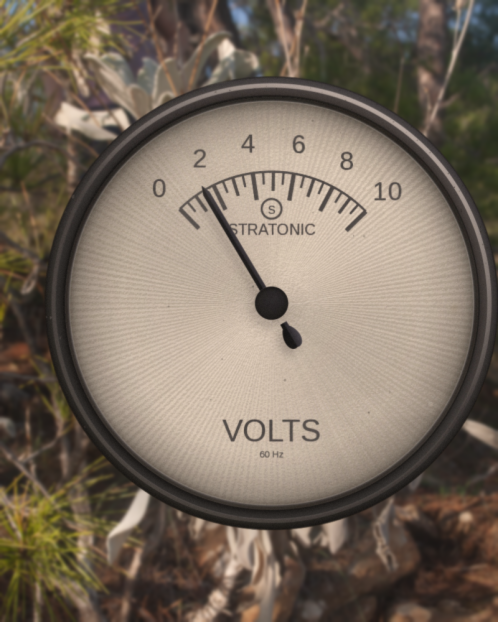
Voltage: 1.5 V
